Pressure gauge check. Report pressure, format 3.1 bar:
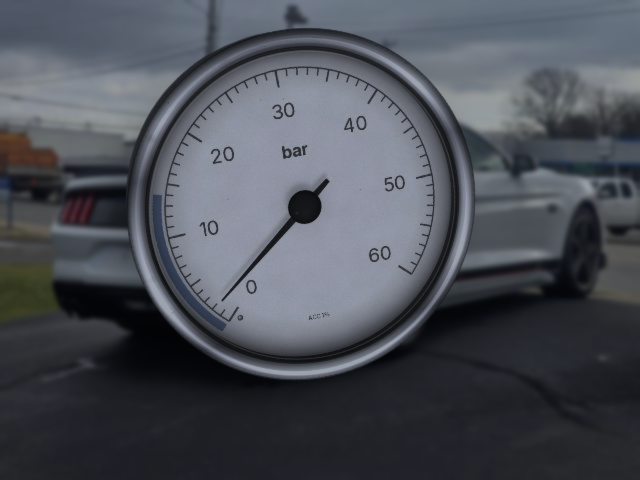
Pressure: 2 bar
